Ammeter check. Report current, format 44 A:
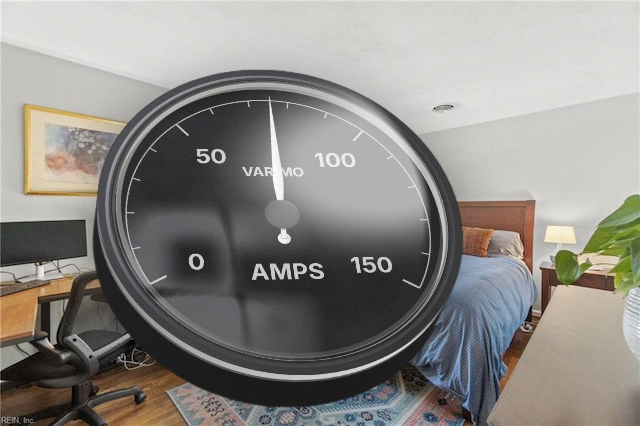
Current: 75 A
